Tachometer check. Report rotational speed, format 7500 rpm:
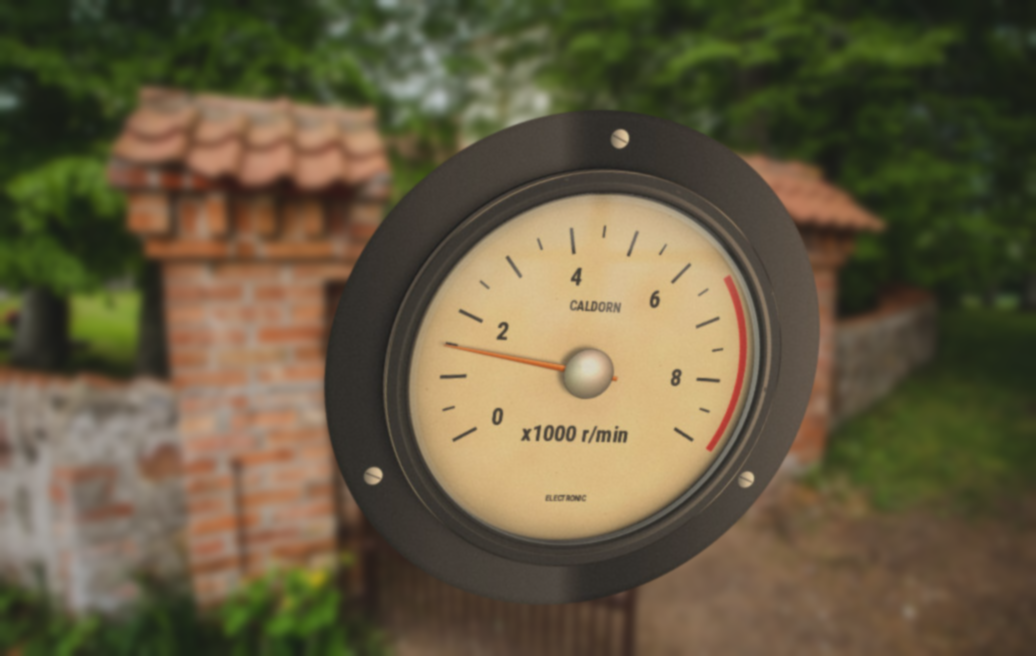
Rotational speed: 1500 rpm
